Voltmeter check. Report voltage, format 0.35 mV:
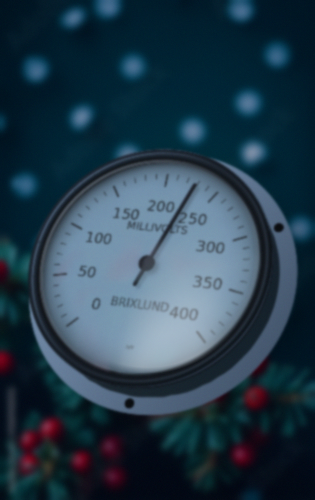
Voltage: 230 mV
